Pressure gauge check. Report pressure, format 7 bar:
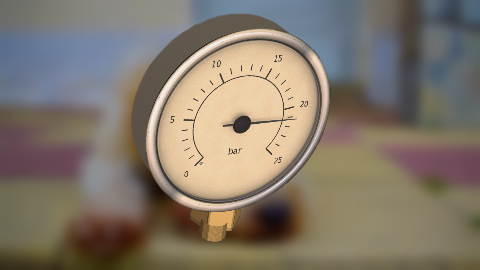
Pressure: 21 bar
